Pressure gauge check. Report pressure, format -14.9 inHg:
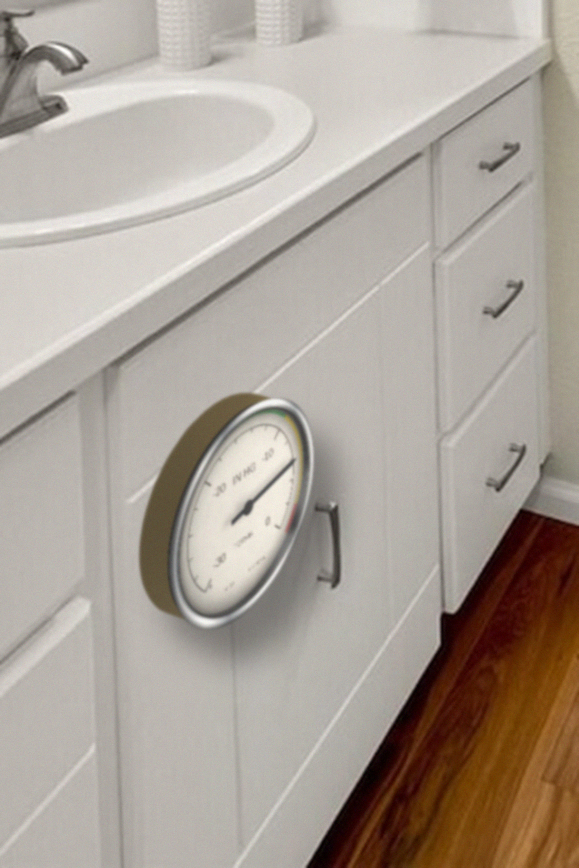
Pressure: -6 inHg
